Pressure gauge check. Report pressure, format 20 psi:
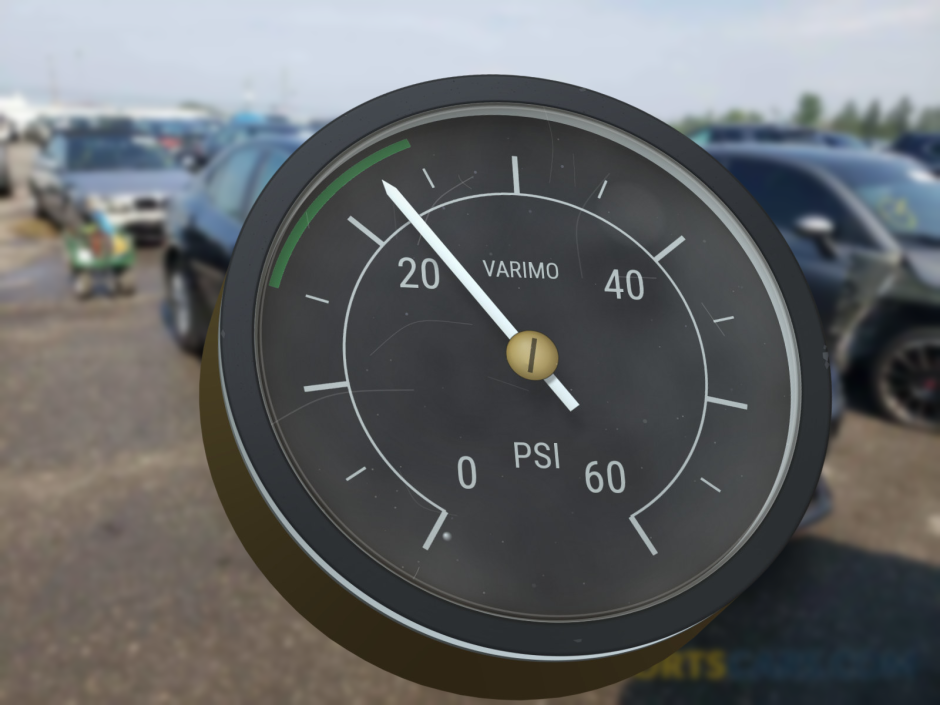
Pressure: 22.5 psi
